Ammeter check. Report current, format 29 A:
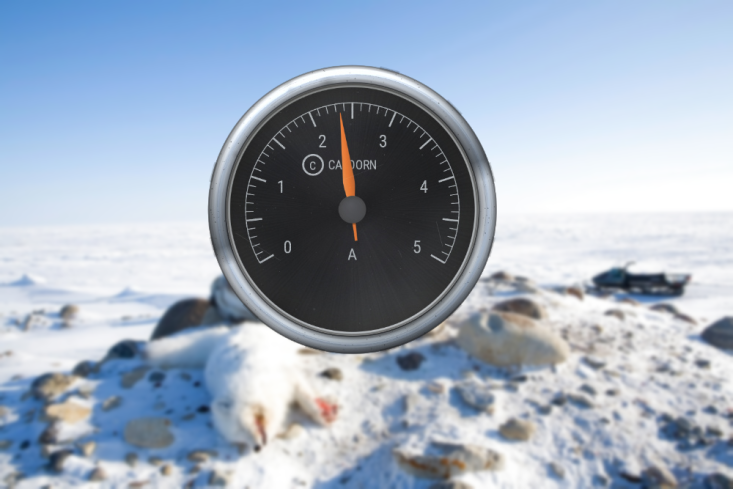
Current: 2.35 A
